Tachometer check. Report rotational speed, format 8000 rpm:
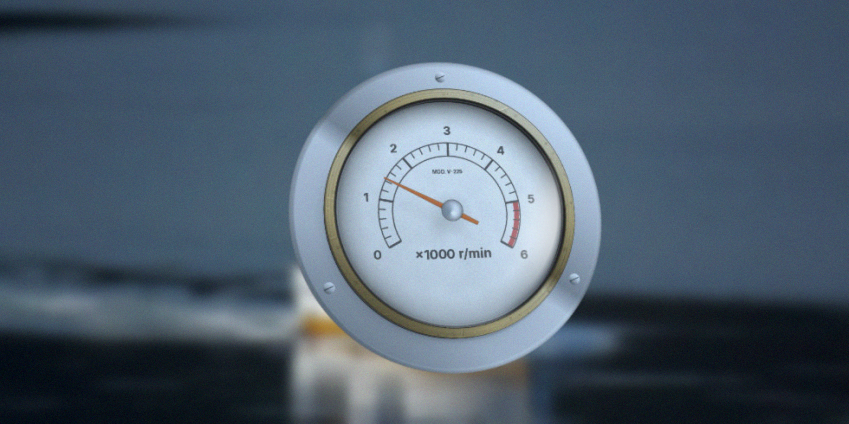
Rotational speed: 1400 rpm
